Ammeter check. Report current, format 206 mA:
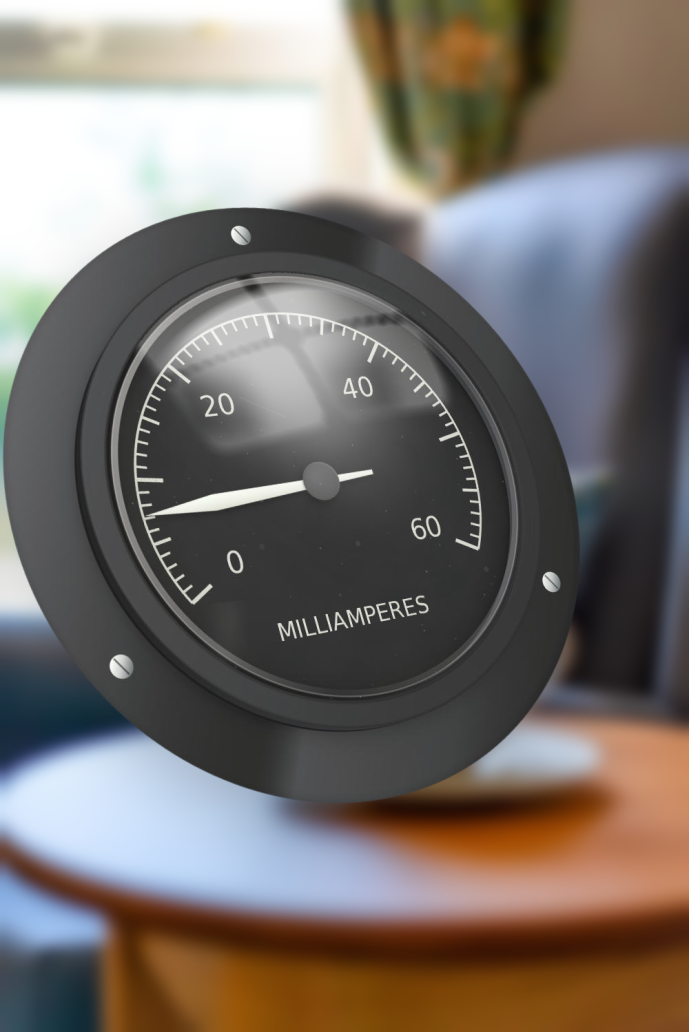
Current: 7 mA
